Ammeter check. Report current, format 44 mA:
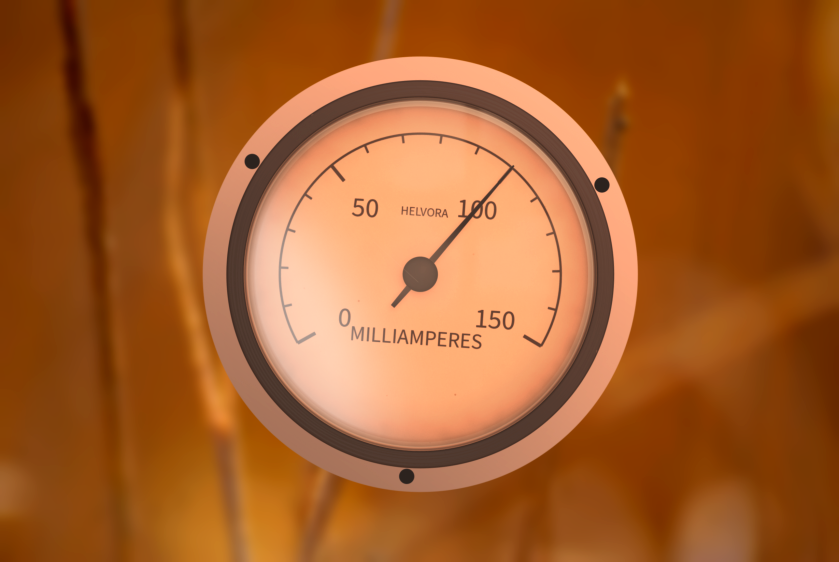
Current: 100 mA
